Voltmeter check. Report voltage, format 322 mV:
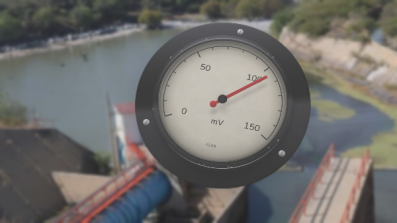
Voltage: 105 mV
